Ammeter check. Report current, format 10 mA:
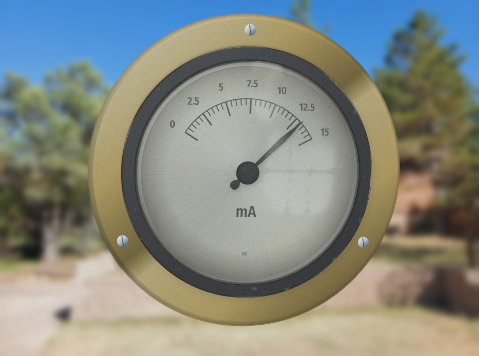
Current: 13 mA
